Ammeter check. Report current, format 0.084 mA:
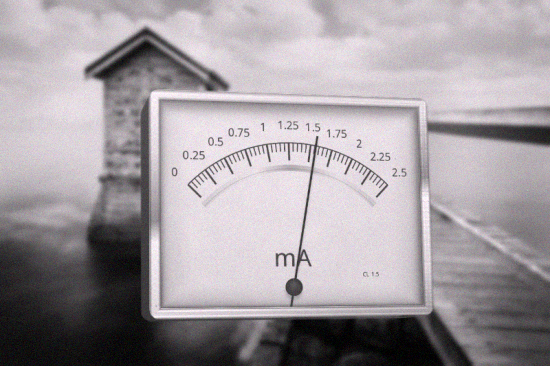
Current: 1.55 mA
